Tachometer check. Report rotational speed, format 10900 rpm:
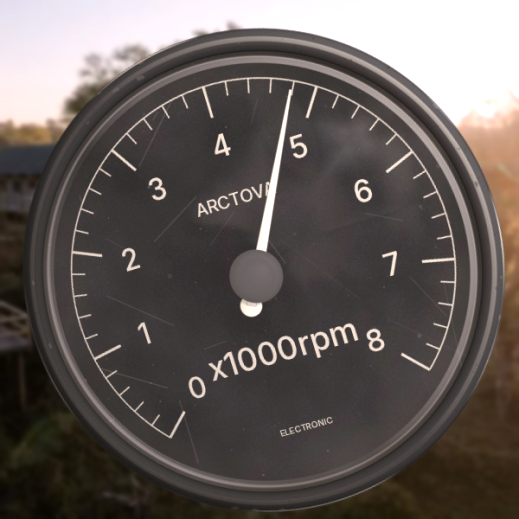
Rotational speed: 4800 rpm
